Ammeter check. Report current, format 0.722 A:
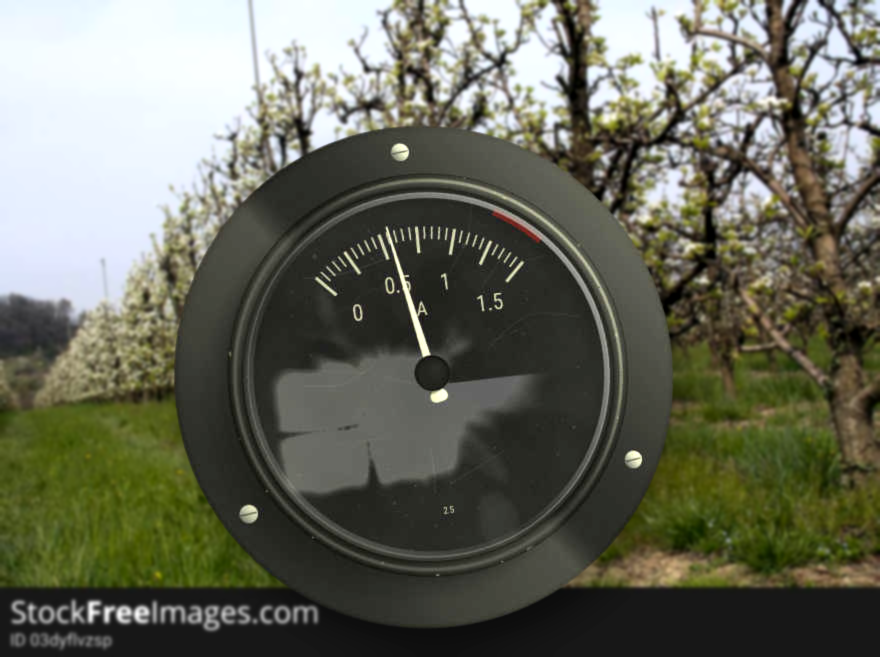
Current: 0.55 A
